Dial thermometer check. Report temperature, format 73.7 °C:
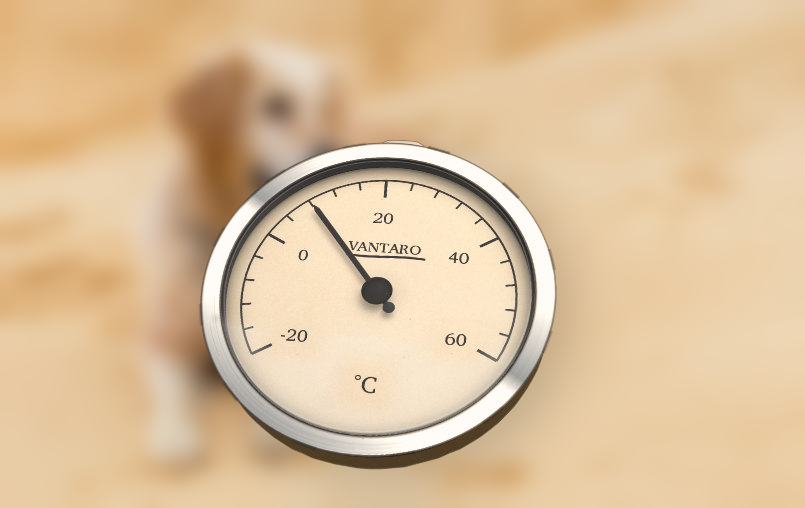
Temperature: 8 °C
